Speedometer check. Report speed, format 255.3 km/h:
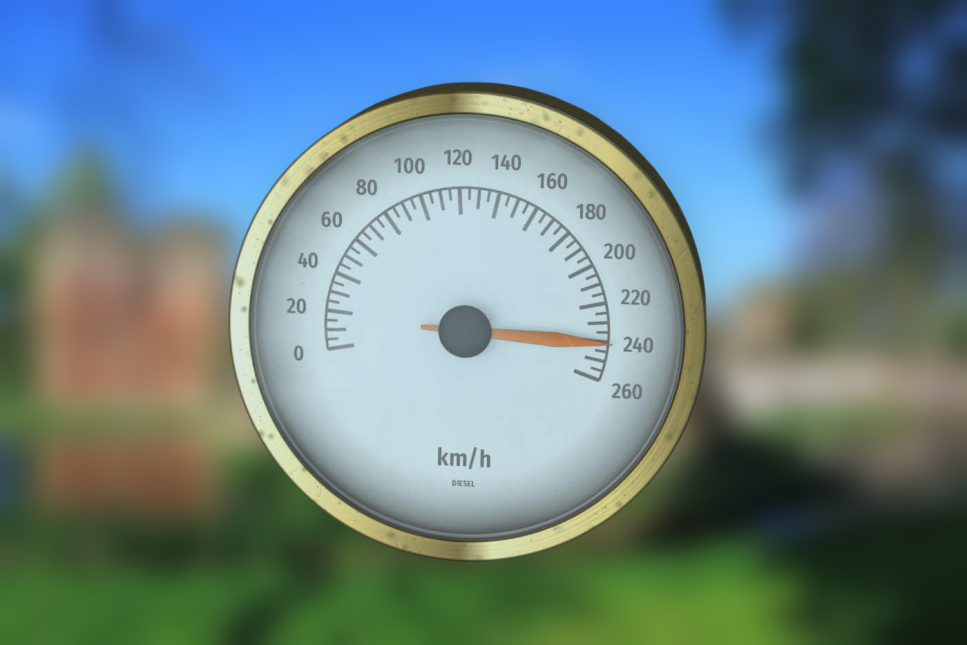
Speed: 240 km/h
